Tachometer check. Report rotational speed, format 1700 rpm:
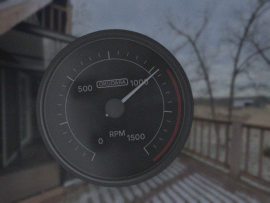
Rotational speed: 1025 rpm
